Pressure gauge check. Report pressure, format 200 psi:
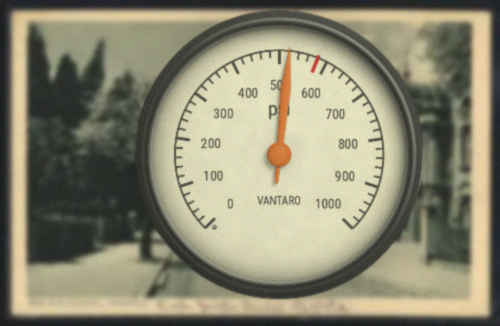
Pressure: 520 psi
